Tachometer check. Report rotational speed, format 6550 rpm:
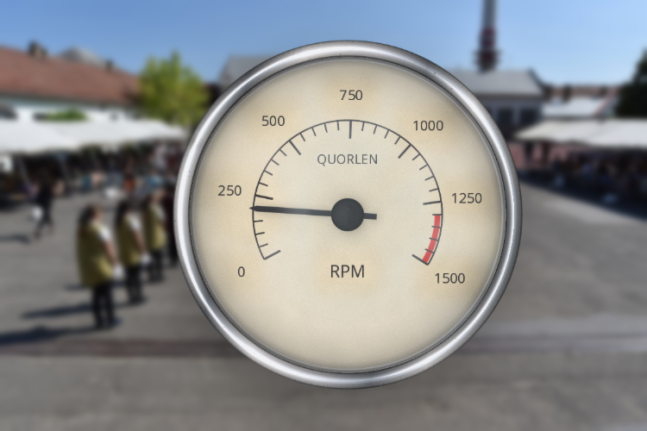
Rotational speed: 200 rpm
